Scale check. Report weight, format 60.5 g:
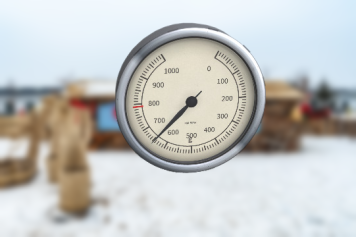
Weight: 650 g
